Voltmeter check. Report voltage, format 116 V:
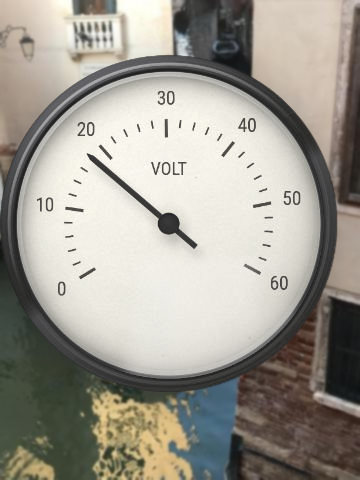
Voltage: 18 V
